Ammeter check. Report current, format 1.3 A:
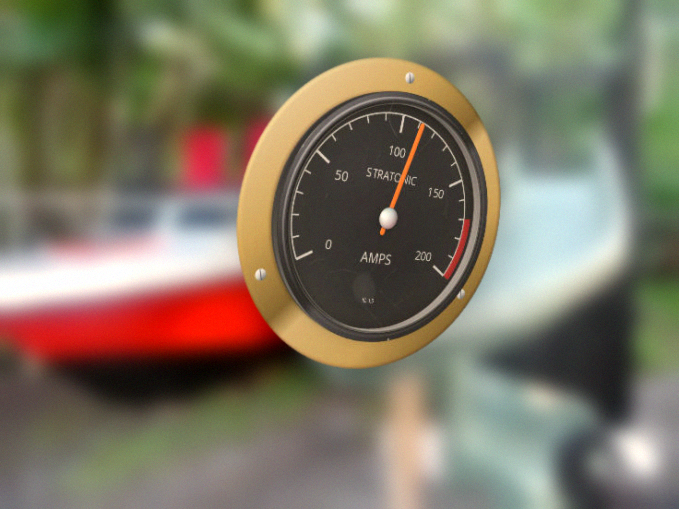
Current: 110 A
